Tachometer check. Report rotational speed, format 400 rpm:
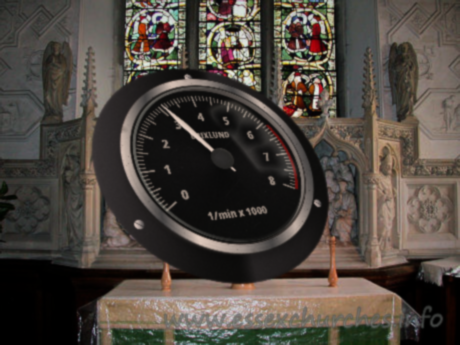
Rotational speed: 3000 rpm
